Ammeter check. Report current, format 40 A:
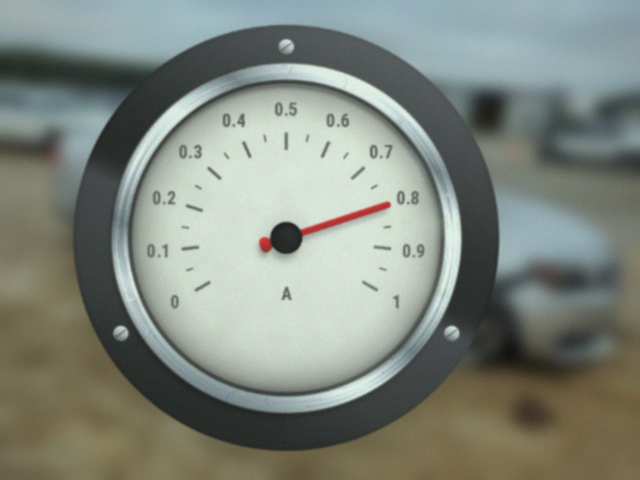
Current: 0.8 A
